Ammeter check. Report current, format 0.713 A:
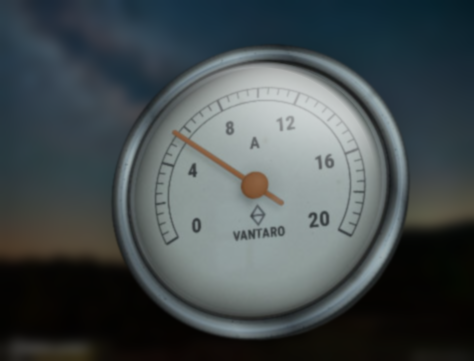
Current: 5.5 A
